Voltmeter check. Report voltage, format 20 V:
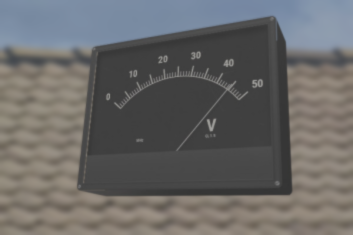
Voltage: 45 V
